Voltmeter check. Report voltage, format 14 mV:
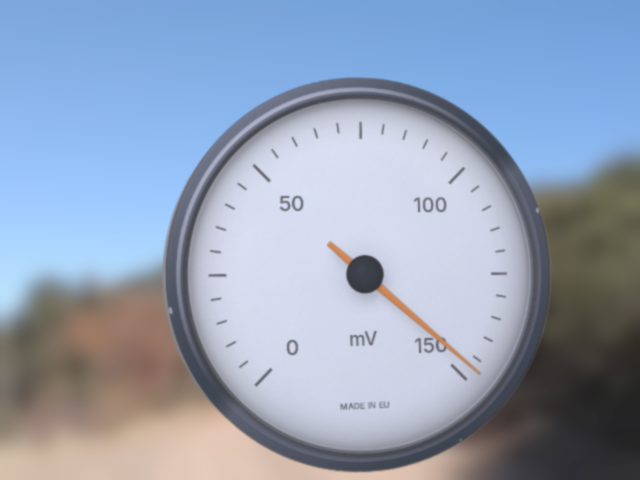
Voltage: 147.5 mV
